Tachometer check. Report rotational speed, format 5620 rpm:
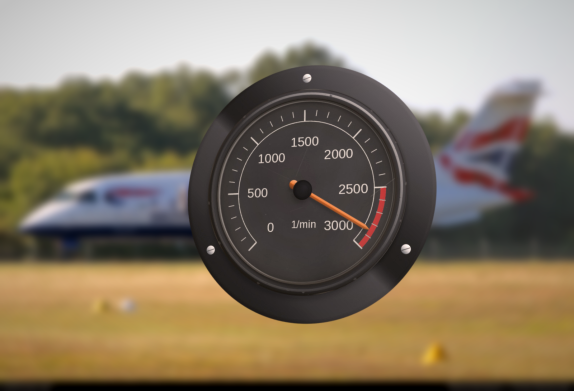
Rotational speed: 2850 rpm
